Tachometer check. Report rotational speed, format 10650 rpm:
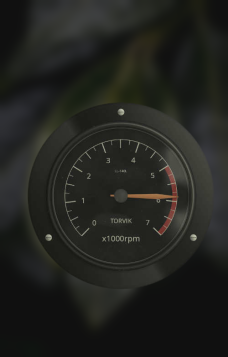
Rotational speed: 5875 rpm
